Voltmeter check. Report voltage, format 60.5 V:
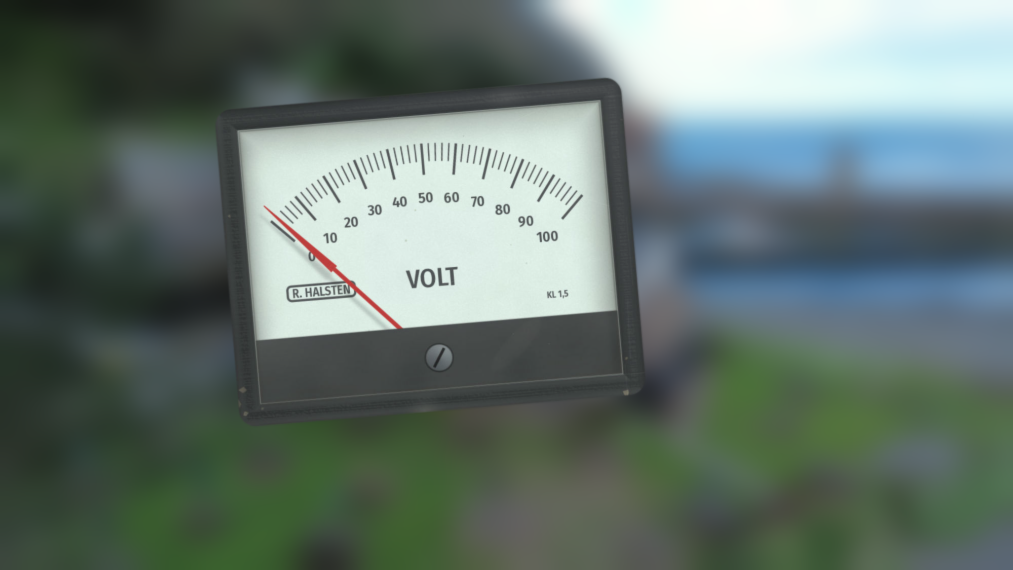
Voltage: 2 V
